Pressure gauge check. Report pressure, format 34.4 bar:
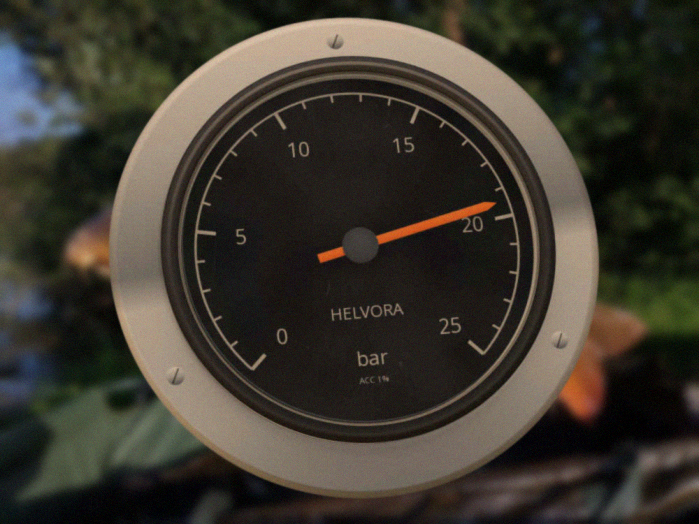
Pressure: 19.5 bar
